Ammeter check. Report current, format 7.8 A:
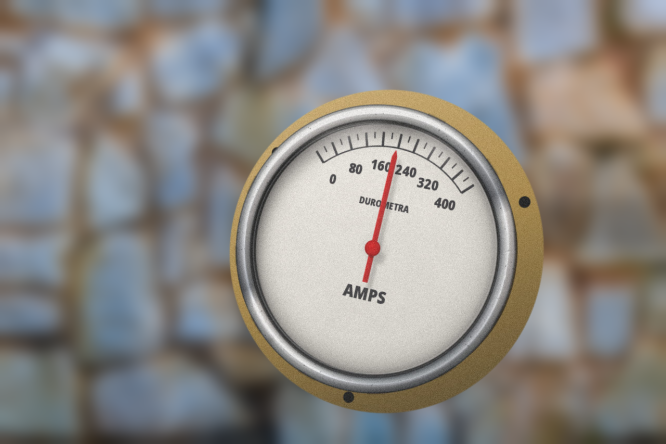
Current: 200 A
